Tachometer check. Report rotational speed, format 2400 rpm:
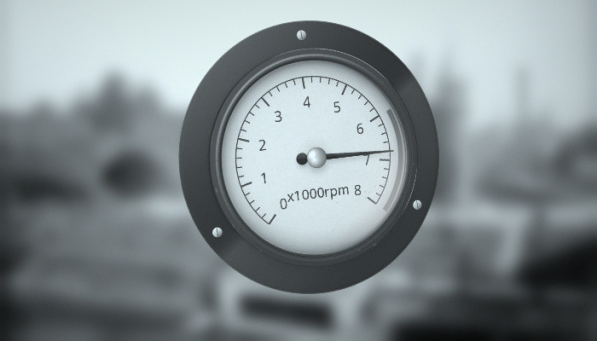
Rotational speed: 6800 rpm
